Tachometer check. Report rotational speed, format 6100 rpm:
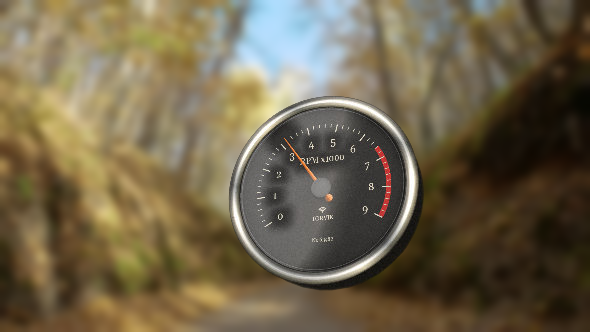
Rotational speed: 3200 rpm
